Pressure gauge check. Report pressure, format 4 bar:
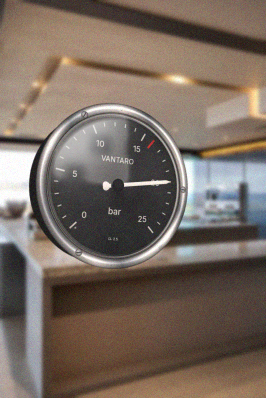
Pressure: 20 bar
